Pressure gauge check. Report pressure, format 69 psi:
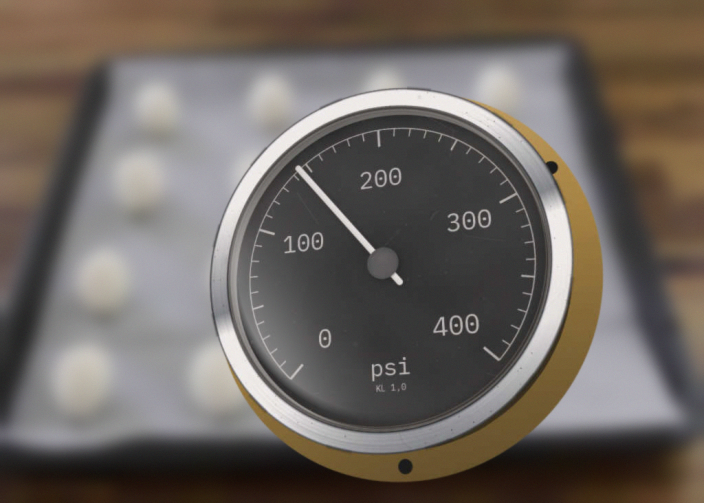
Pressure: 145 psi
